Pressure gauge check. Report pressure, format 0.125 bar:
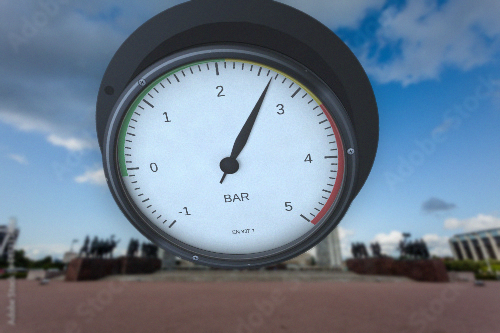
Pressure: 2.65 bar
